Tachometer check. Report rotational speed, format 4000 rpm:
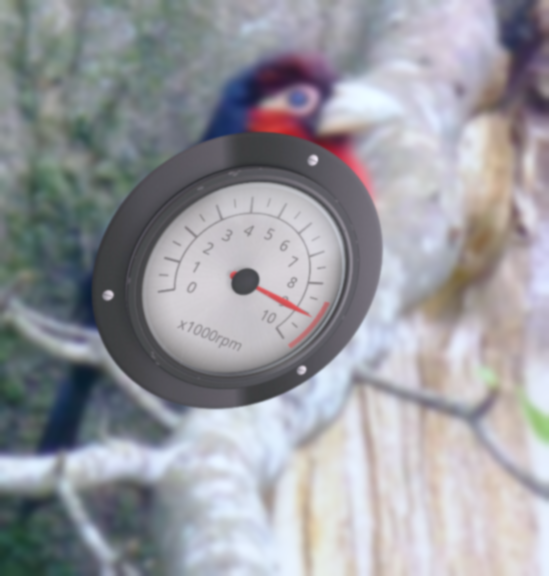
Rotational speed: 9000 rpm
